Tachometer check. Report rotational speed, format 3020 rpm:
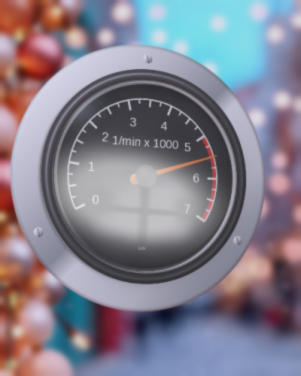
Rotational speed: 5500 rpm
